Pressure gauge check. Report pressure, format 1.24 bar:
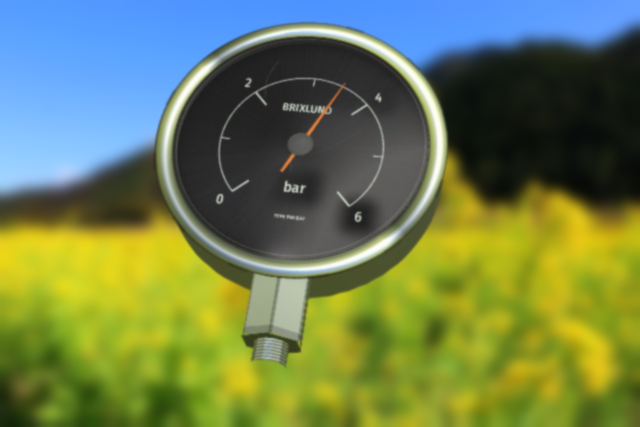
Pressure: 3.5 bar
